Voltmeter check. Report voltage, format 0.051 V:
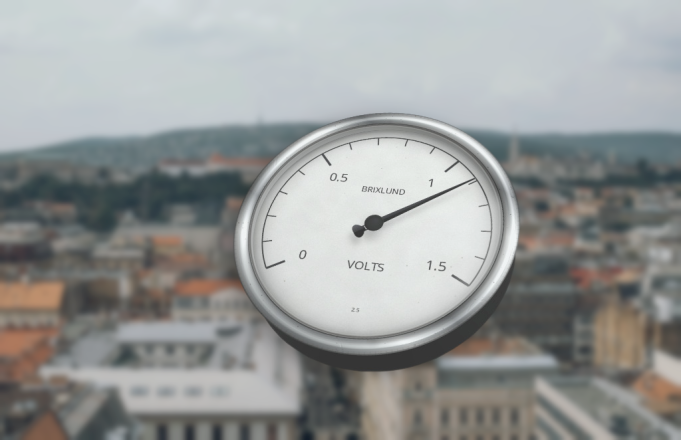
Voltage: 1.1 V
